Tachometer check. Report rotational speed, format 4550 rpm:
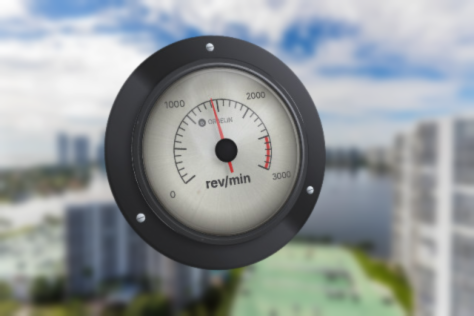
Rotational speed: 1400 rpm
